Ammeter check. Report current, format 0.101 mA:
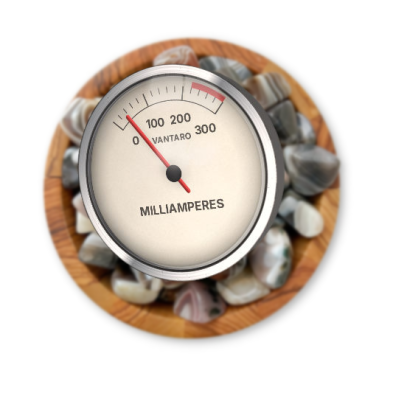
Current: 40 mA
